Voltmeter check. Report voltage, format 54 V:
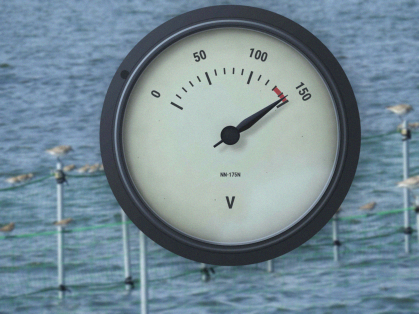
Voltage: 145 V
